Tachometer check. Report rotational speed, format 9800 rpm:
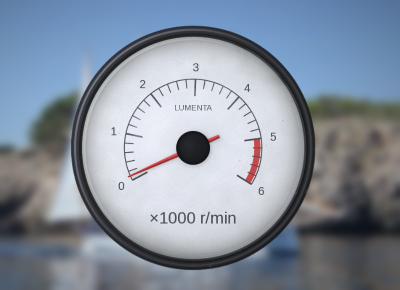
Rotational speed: 100 rpm
